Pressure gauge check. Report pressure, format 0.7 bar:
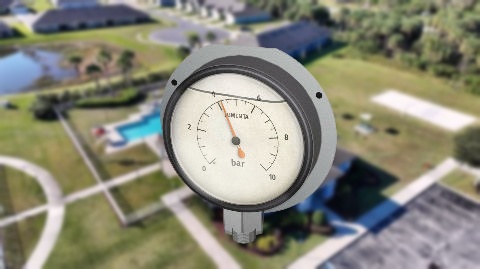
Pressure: 4.25 bar
